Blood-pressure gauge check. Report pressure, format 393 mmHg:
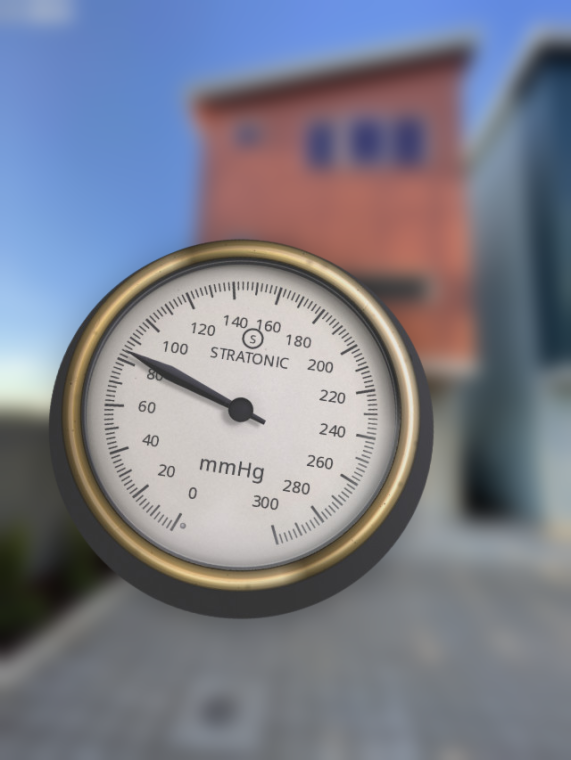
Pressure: 84 mmHg
